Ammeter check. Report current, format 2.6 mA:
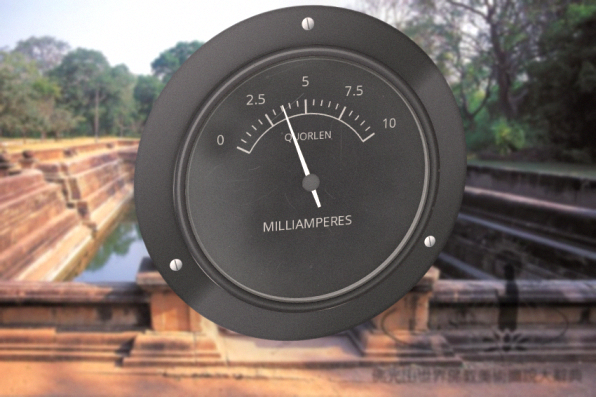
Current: 3.5 mA
